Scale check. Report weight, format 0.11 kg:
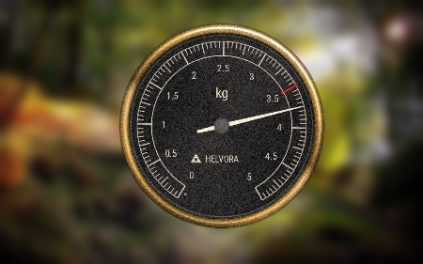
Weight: 3.75 kg
